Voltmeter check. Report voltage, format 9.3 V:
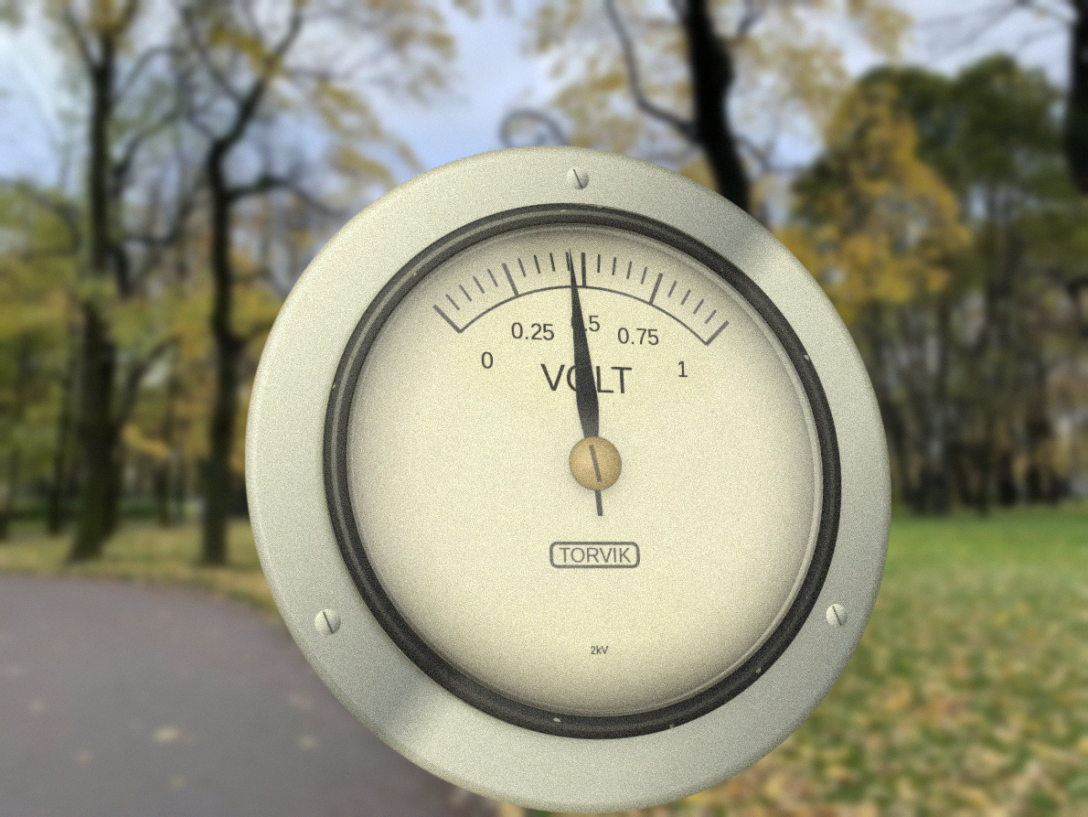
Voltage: 0.45 V
